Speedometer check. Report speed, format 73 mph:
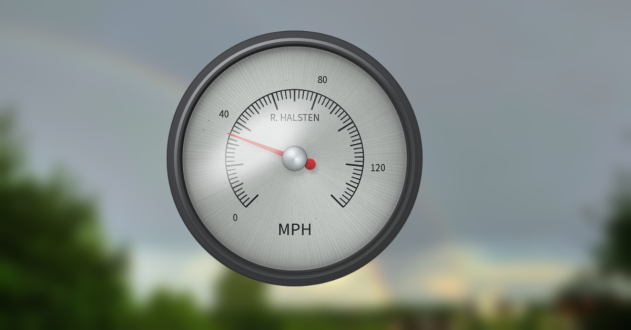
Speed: 34 mph
